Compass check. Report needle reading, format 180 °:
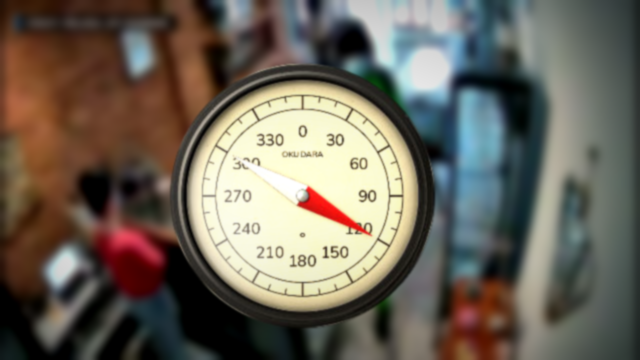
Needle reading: 120 °
